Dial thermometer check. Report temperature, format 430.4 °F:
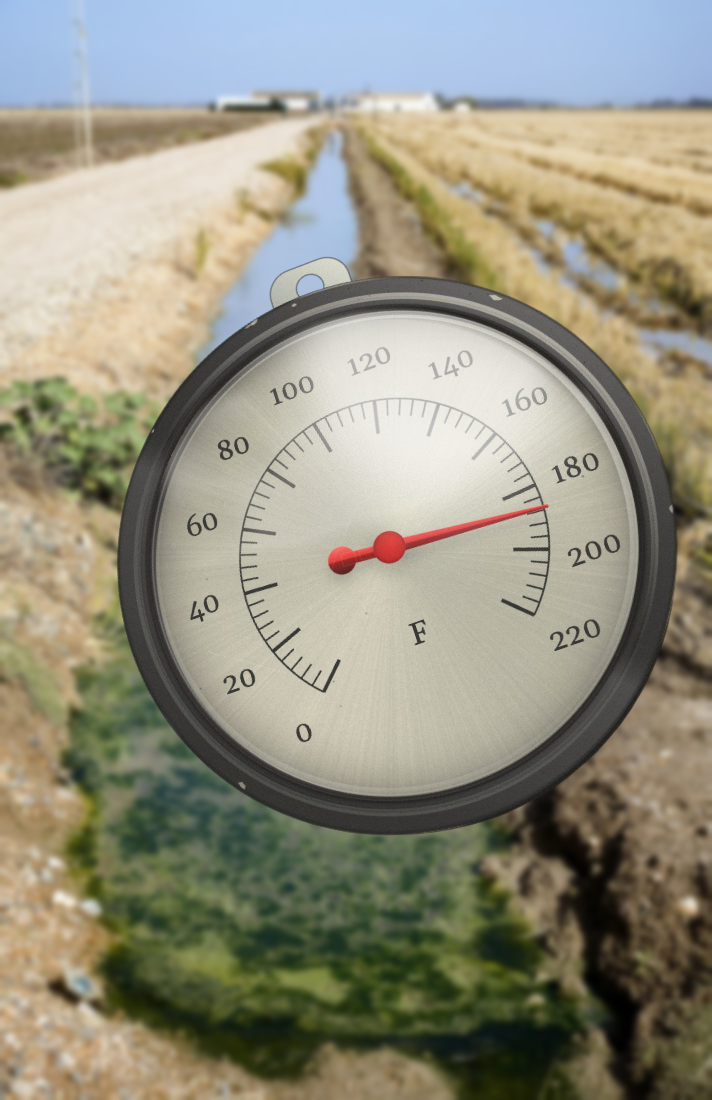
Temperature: 188 °F
